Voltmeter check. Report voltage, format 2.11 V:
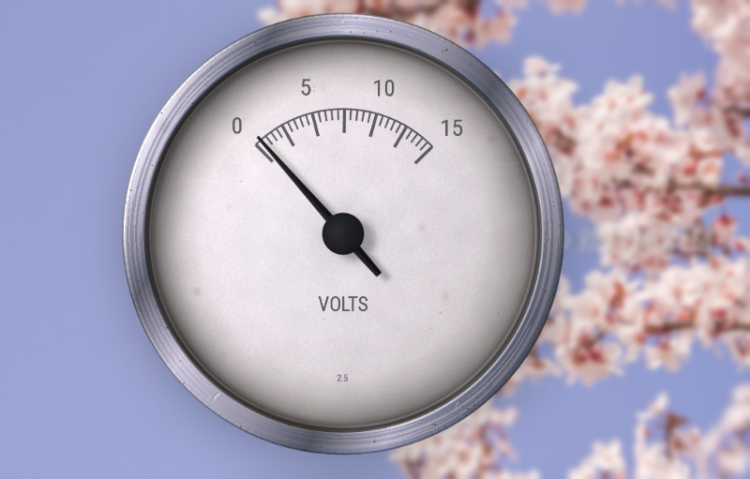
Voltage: 0.5 V
